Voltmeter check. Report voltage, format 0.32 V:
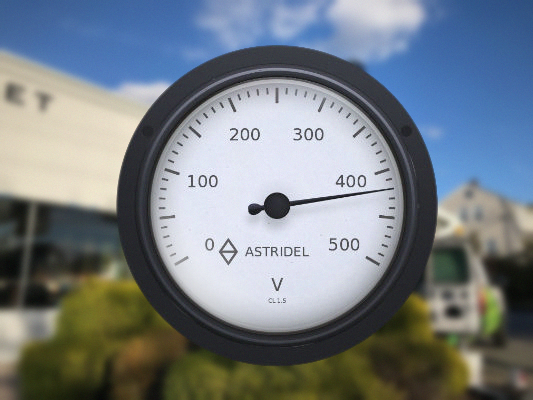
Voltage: 420 V
